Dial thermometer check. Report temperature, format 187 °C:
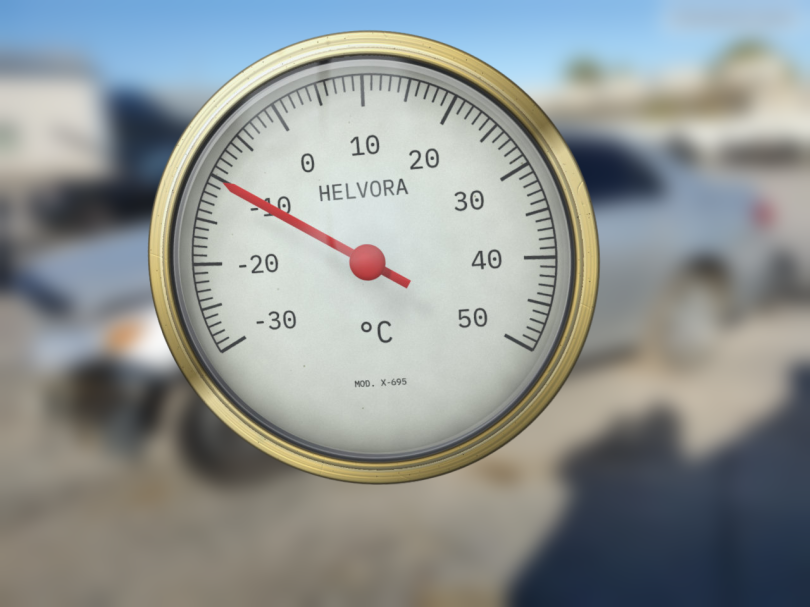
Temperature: -10 °C
